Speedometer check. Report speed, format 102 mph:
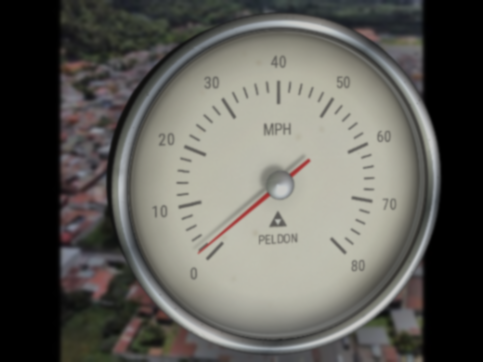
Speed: 2 mph
